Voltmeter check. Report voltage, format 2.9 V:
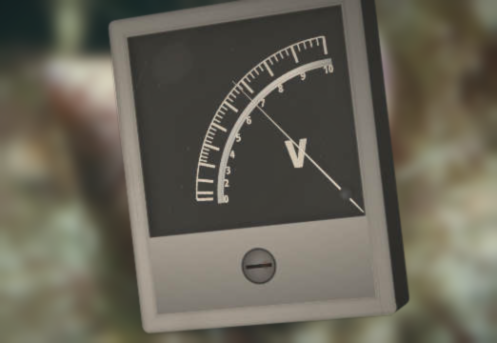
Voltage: 6.8 V
